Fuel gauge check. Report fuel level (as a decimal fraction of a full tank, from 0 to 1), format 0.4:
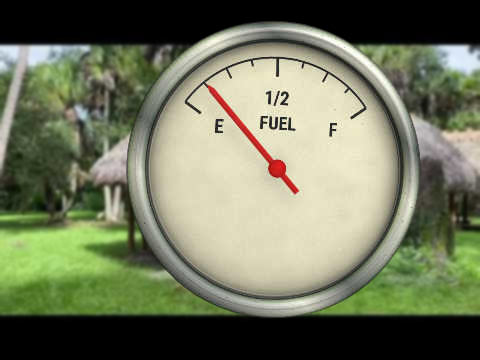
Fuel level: 0.125
